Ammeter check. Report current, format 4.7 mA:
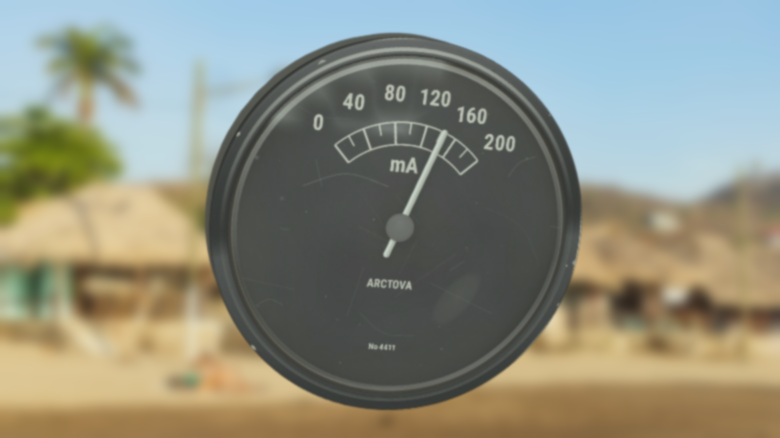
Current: 140 mA
